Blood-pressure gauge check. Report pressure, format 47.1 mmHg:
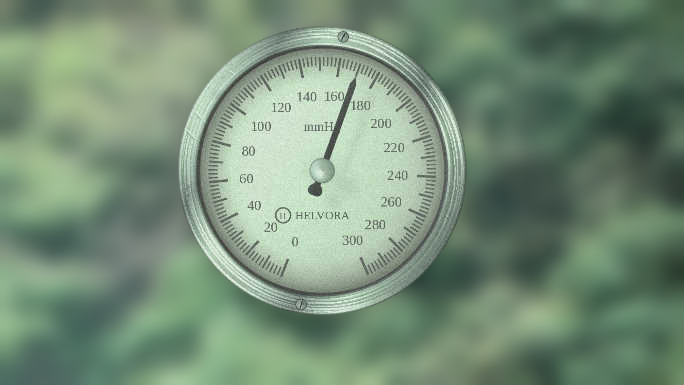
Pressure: 170 mmHg
